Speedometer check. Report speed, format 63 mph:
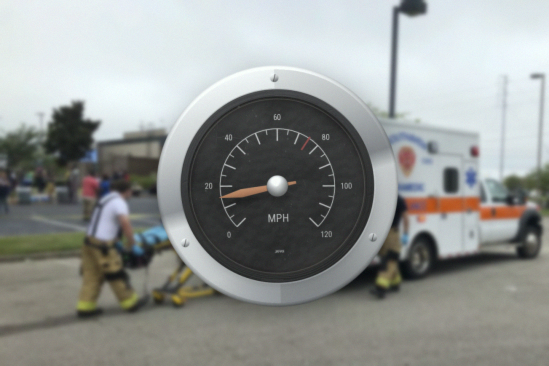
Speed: 15 mph
